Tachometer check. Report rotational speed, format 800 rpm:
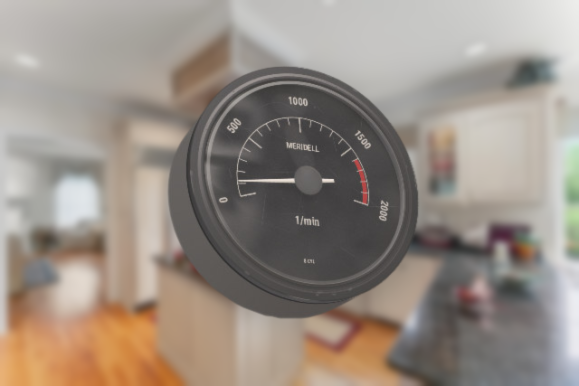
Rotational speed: 100 rpm
